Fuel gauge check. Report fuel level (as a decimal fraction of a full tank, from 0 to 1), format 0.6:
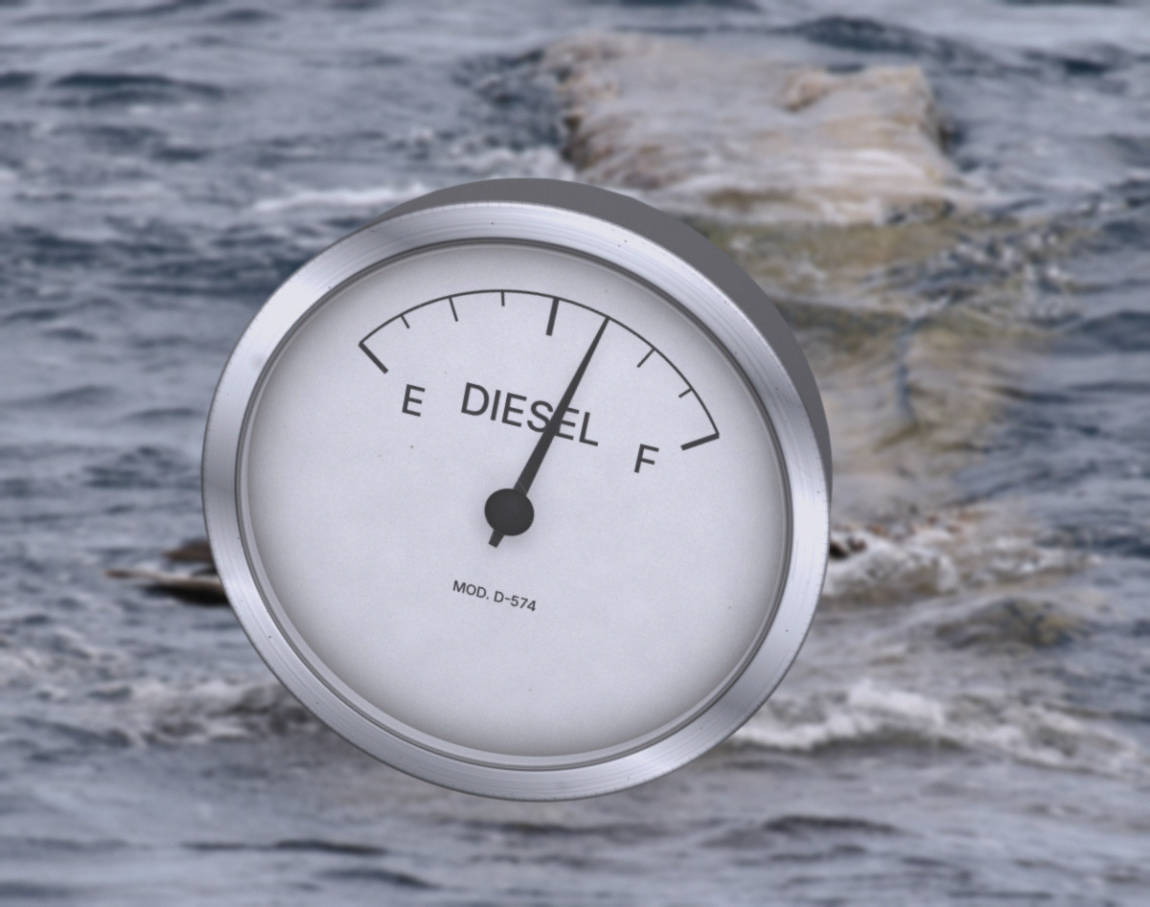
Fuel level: 0.625
